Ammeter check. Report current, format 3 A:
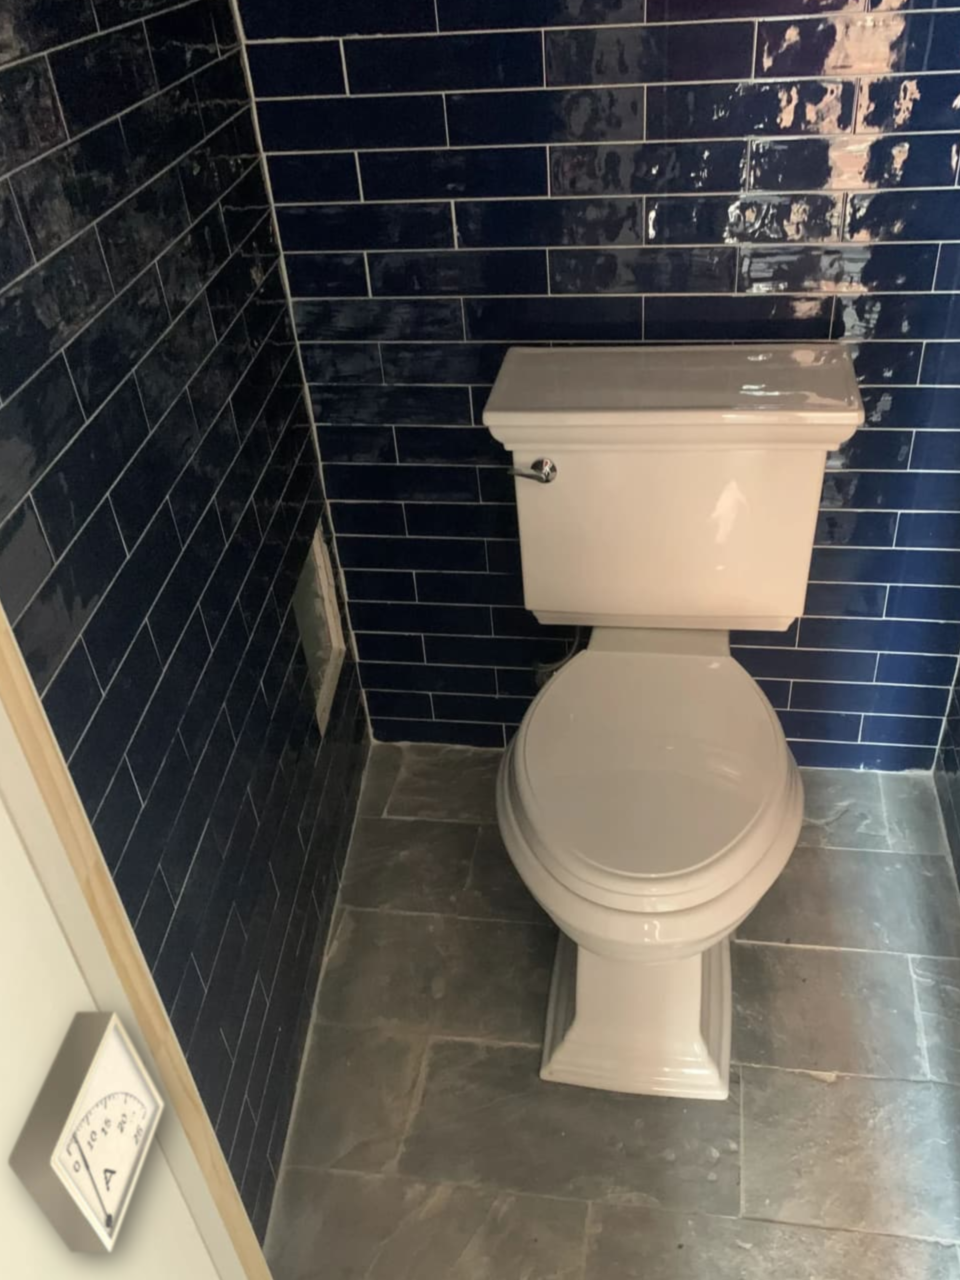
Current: 5 A
